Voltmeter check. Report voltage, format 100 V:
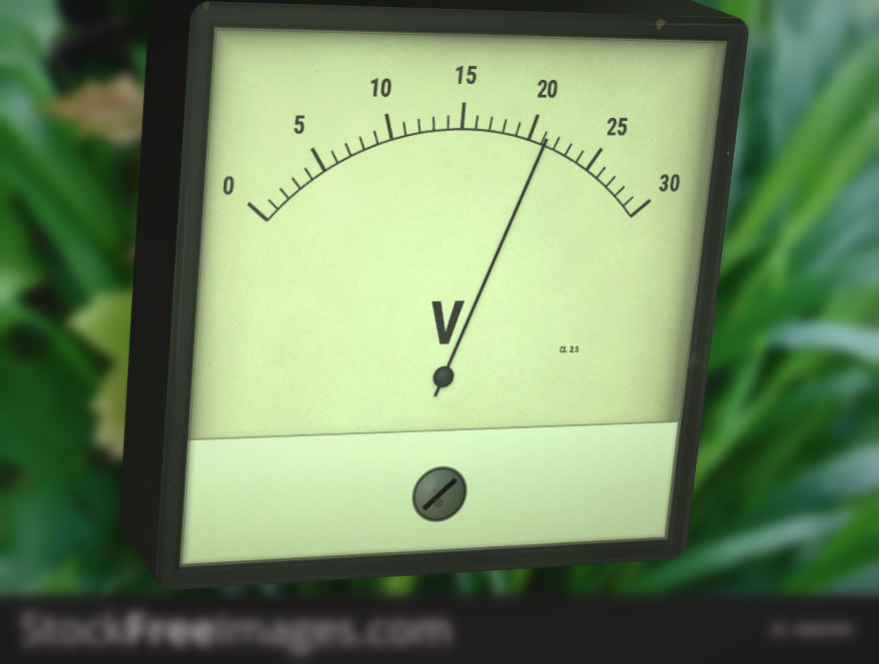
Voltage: 21 V
